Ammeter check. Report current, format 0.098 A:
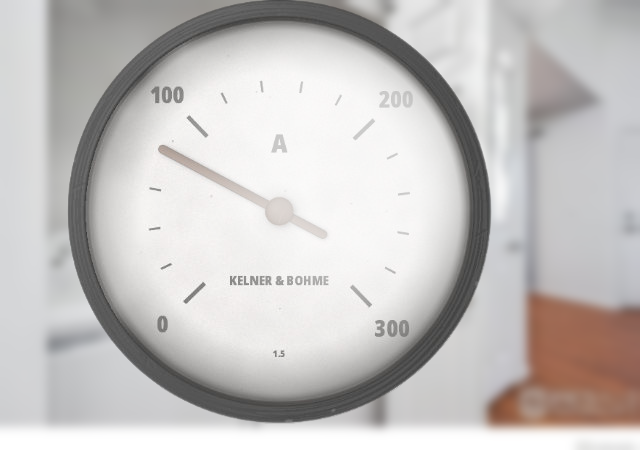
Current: 80 A
